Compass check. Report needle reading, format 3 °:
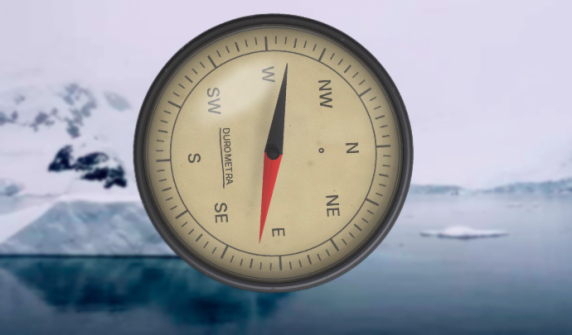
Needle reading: 102.5 °
